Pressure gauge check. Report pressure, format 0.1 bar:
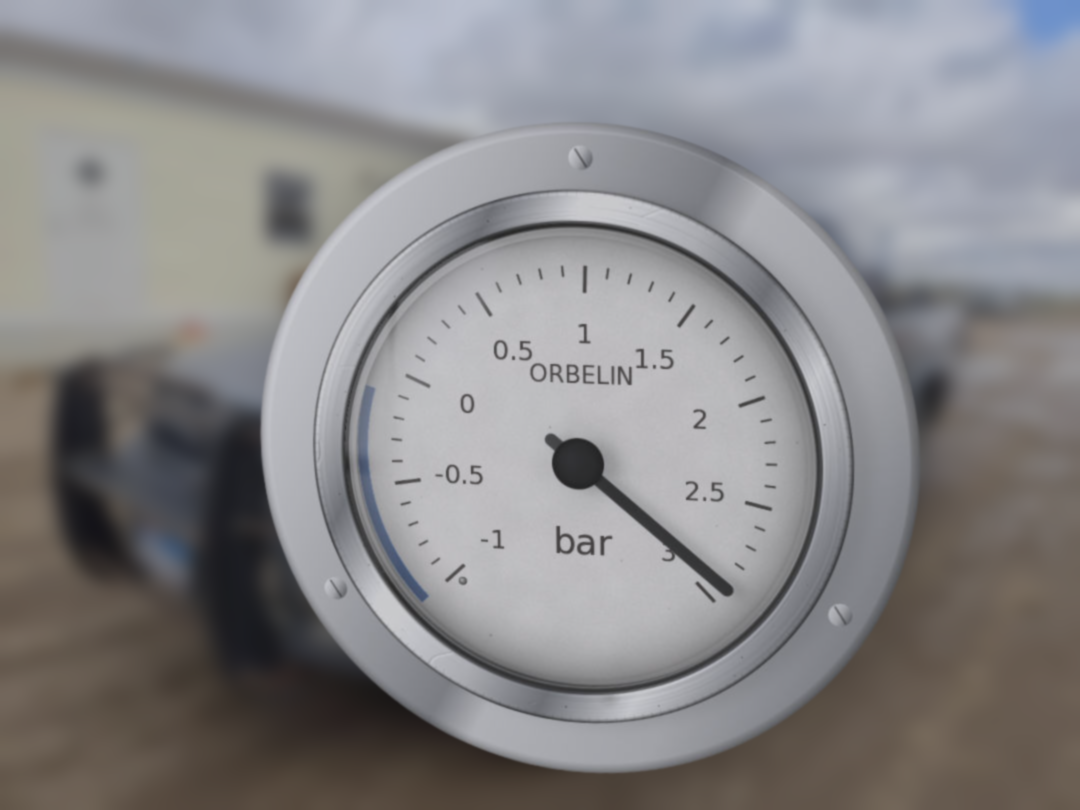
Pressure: 2.9 bar
